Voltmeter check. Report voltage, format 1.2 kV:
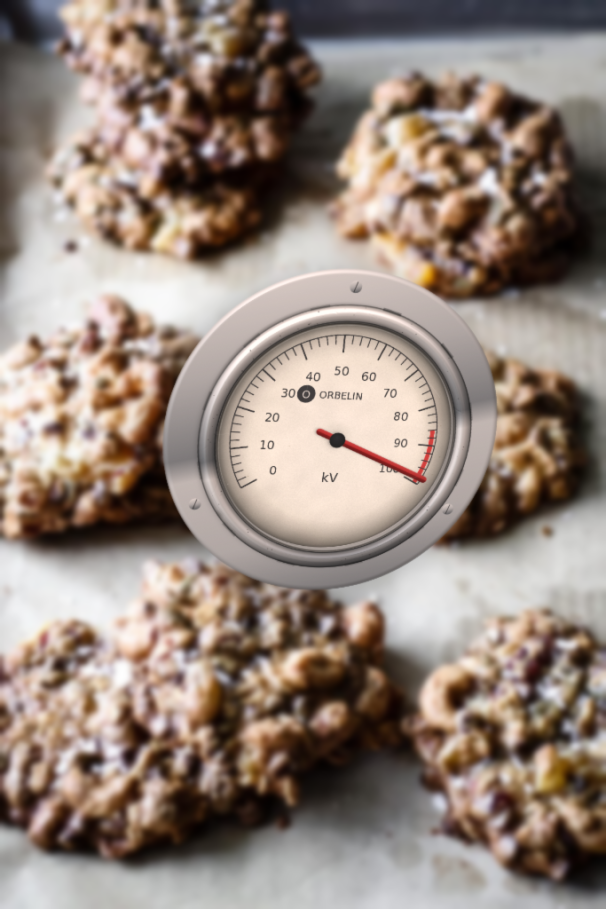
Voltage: 98 kV
